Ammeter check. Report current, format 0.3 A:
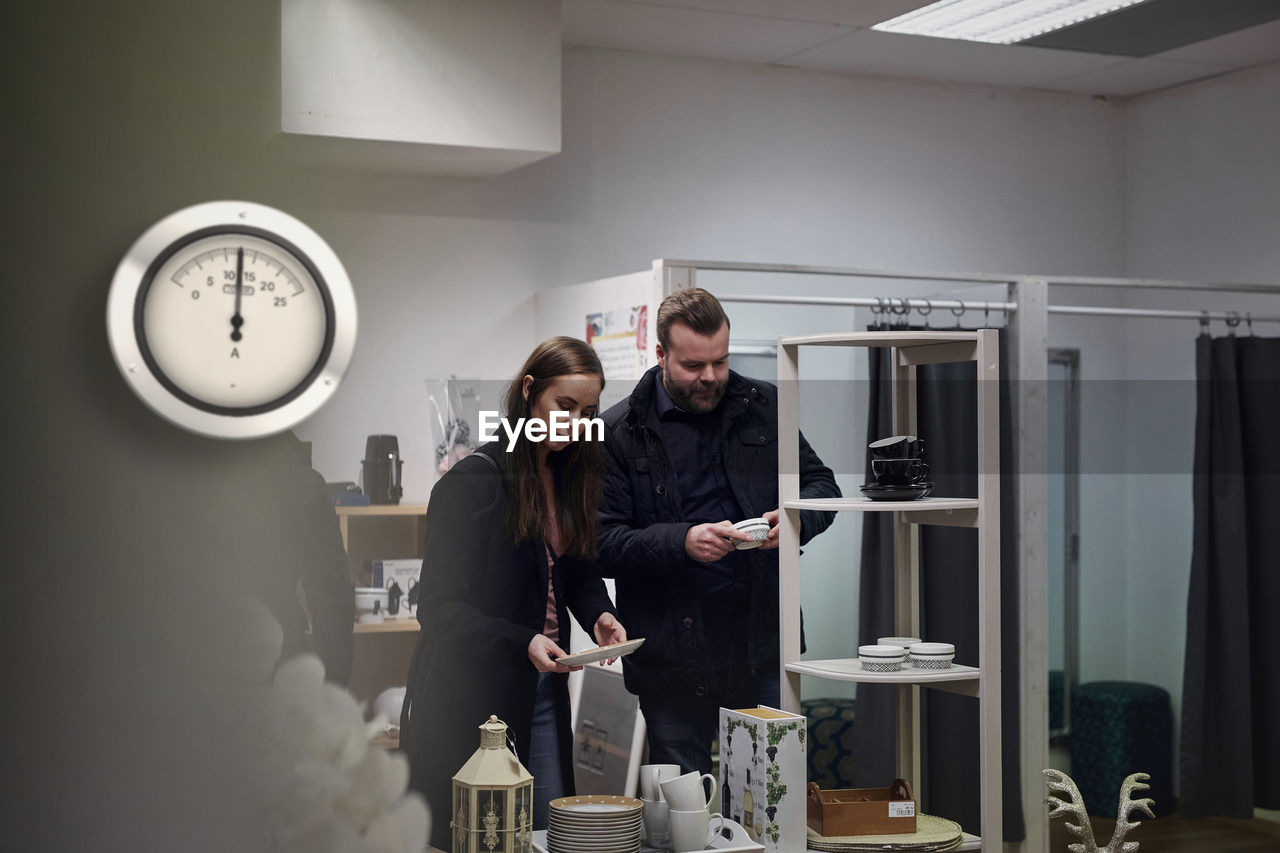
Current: 12.5 A
